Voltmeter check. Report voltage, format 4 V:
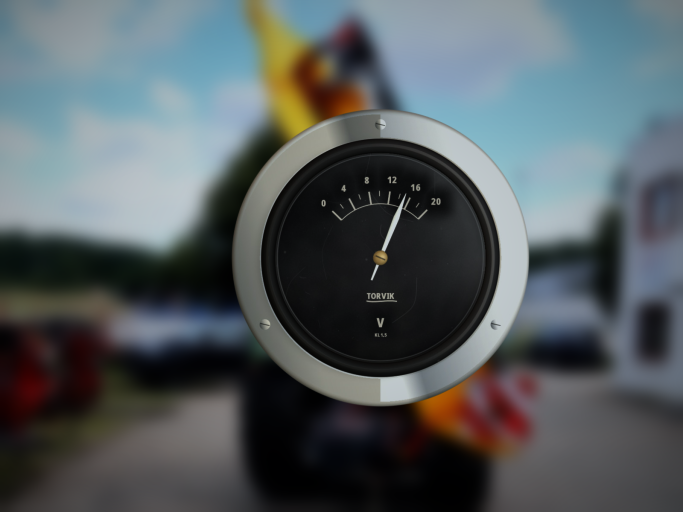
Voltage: 15 V
